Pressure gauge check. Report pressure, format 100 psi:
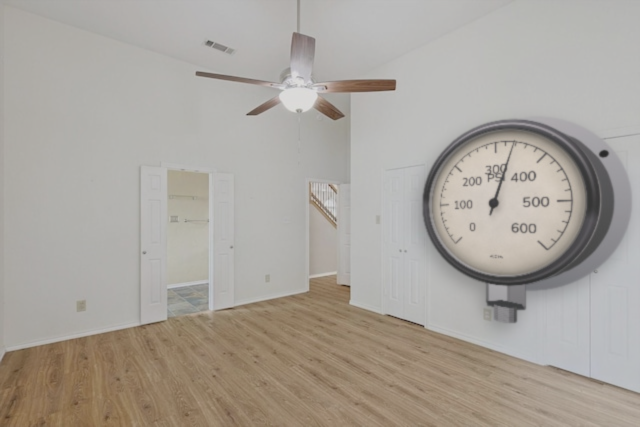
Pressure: 340 psi
